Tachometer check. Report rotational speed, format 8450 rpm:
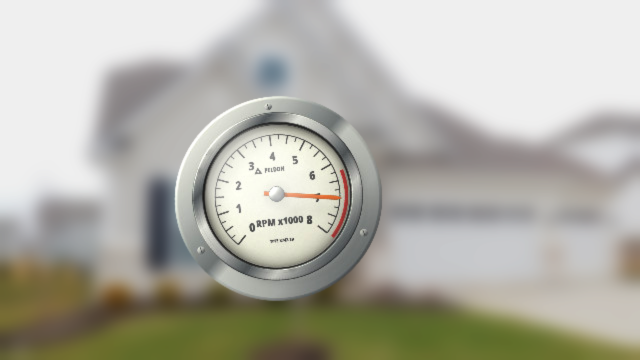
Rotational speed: 7000 rpm
